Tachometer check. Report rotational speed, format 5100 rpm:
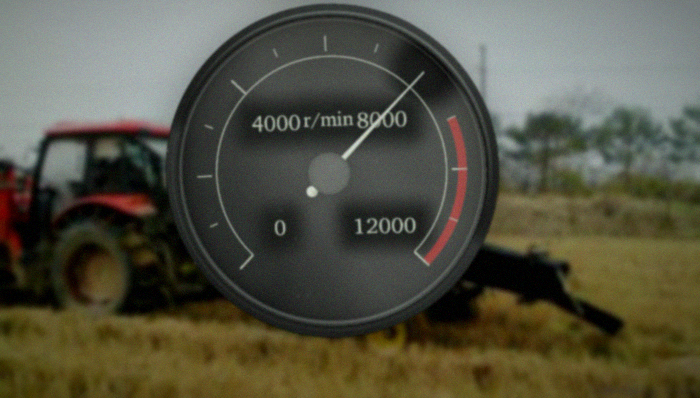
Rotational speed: 8000 rpm
